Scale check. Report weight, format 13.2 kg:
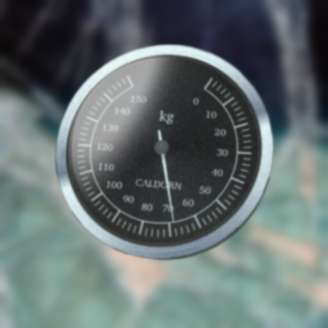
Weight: 68 kg
